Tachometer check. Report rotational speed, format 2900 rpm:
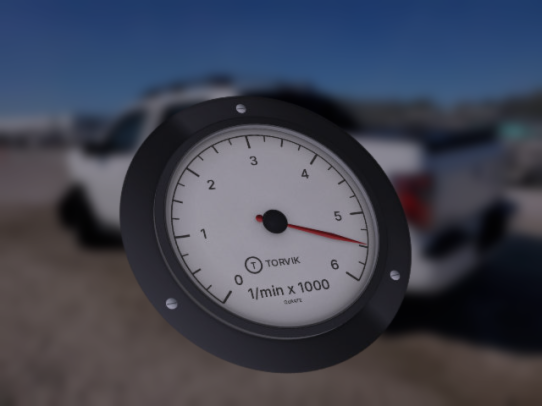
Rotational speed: 5500 rpm
